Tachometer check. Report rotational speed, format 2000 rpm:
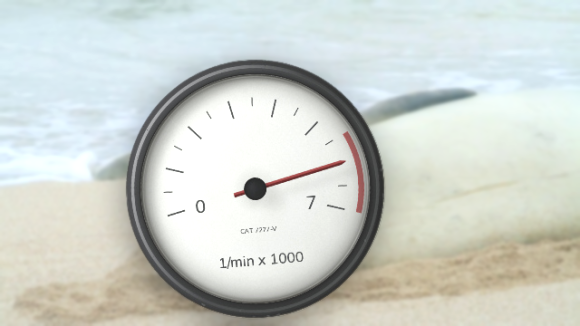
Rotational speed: 6000 rpm
